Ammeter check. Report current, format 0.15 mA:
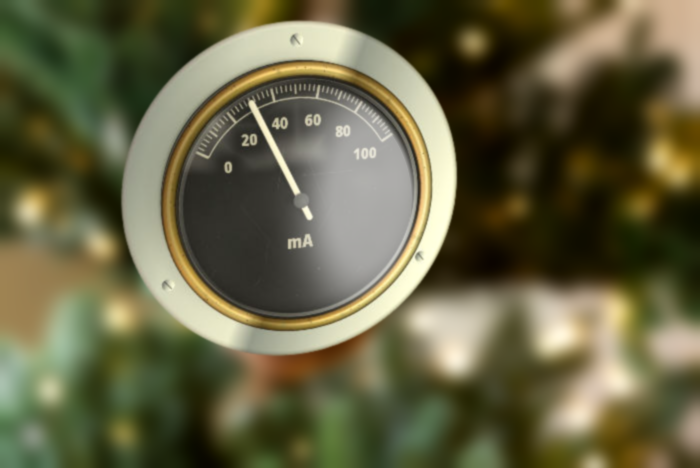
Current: 30 mA
